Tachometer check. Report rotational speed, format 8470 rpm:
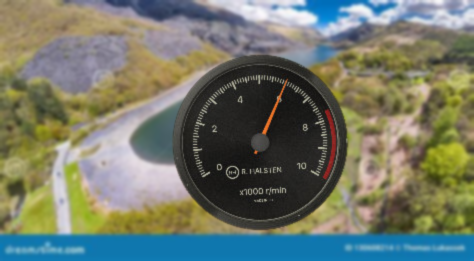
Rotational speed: 6000 rpm
